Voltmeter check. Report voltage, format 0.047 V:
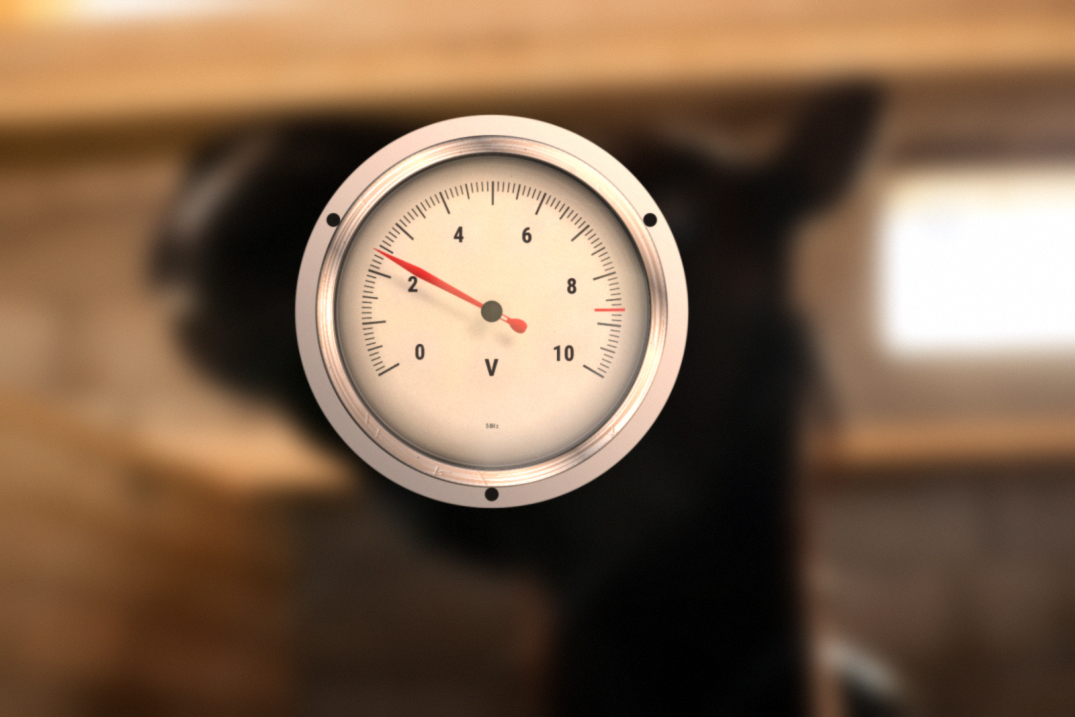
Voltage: 2.4 V
